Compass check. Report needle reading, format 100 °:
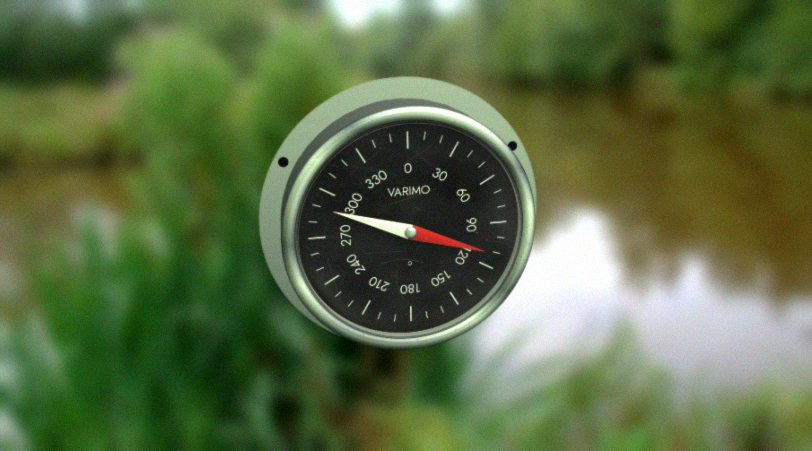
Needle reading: 110 °
